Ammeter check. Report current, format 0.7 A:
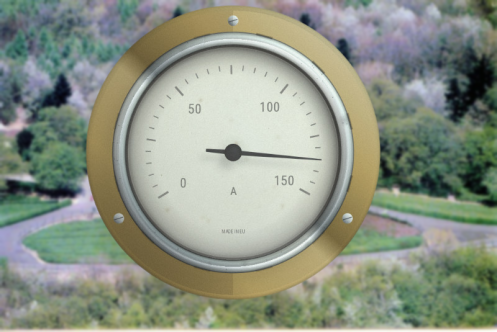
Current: 135 A
